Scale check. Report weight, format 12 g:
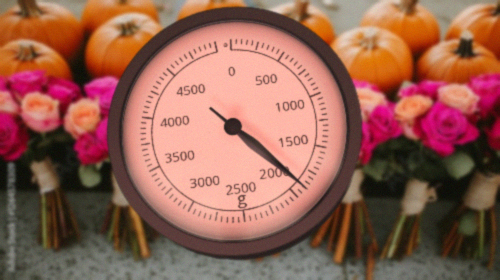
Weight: 1900 g
